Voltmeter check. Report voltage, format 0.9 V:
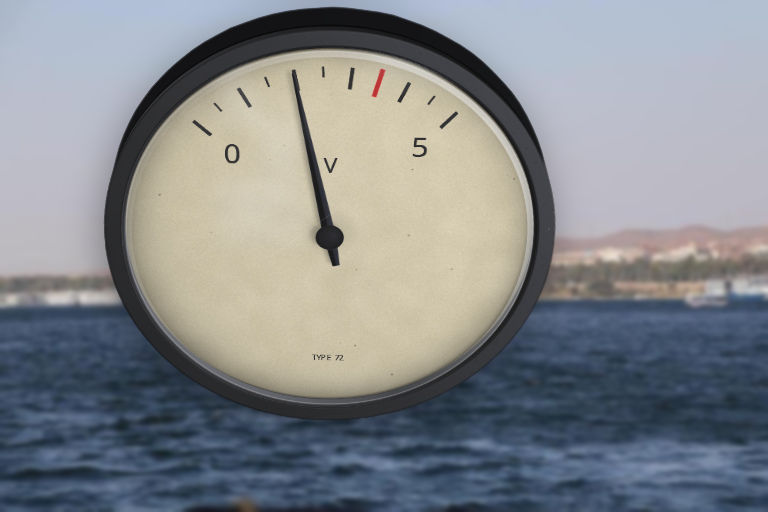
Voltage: 2 V
